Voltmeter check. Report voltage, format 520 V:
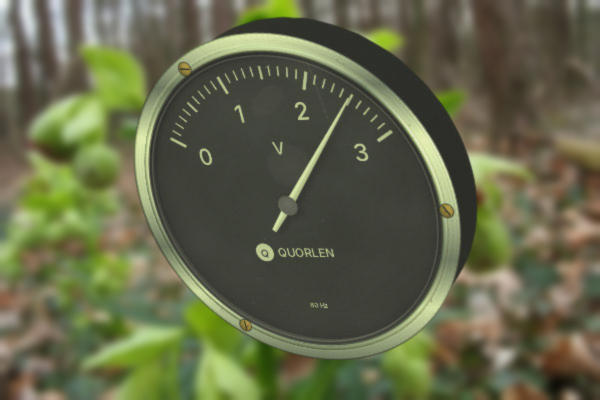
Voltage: 2.5 V
